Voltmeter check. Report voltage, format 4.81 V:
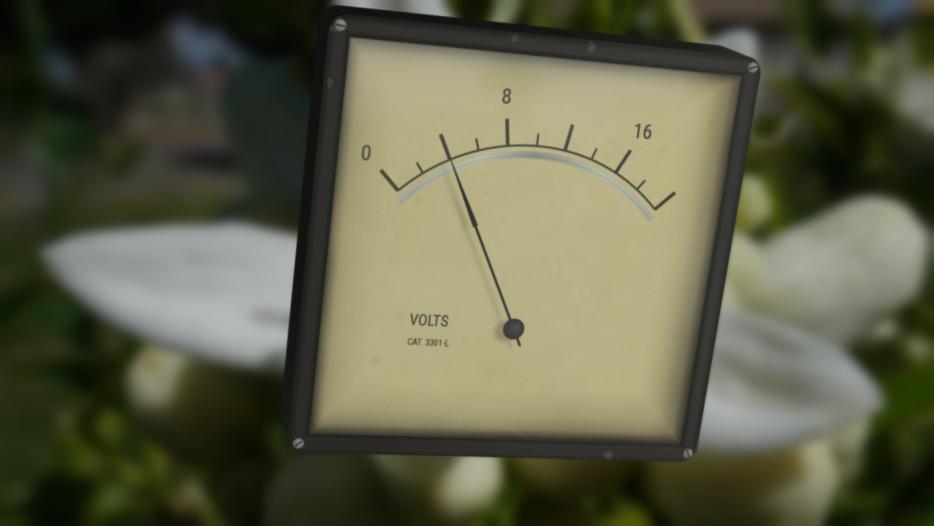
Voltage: 4 V
